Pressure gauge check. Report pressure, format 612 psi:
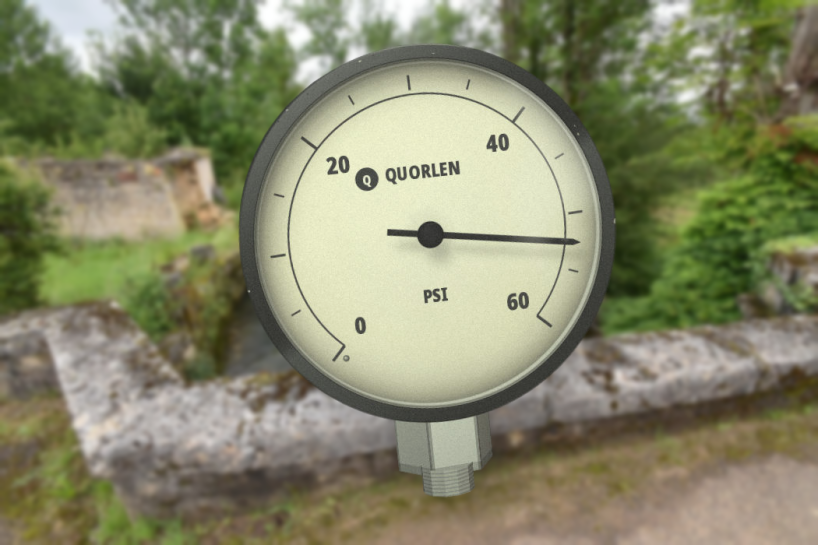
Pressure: 52.5 psi
